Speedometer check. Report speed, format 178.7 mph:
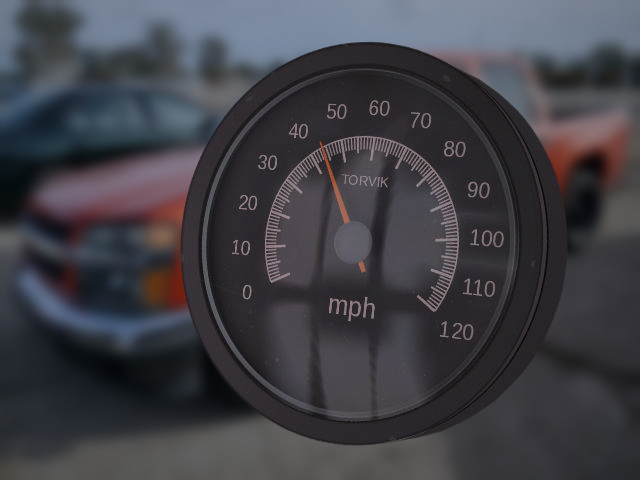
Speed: 45 mph
